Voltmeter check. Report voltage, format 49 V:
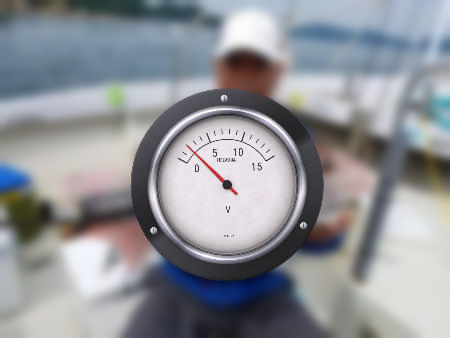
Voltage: 2 V
